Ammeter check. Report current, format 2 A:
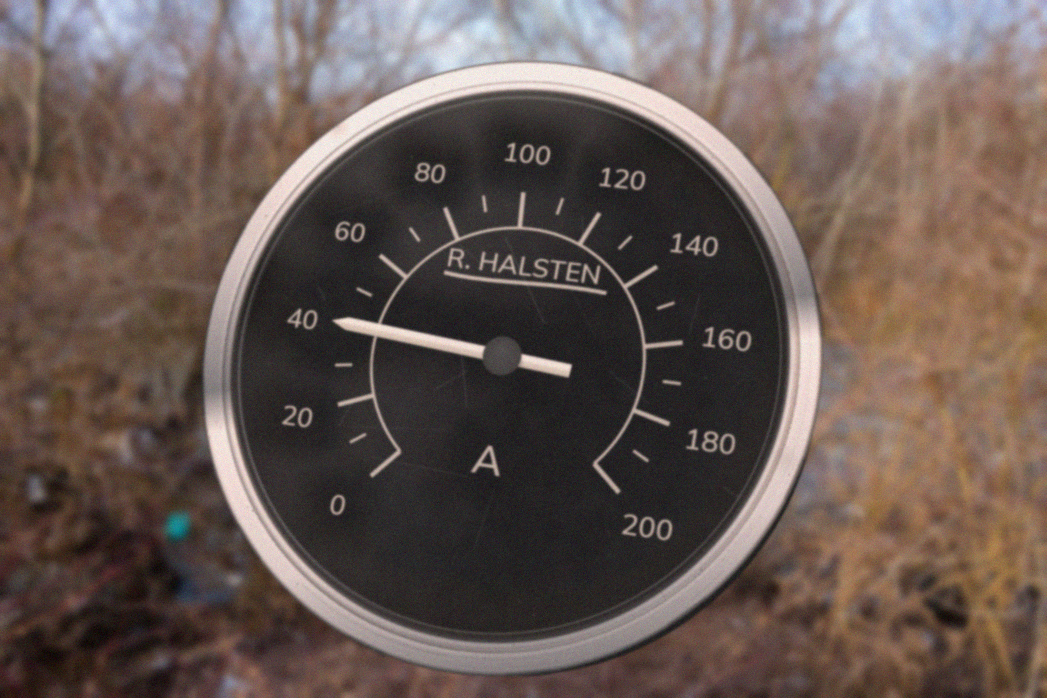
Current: 40 A
